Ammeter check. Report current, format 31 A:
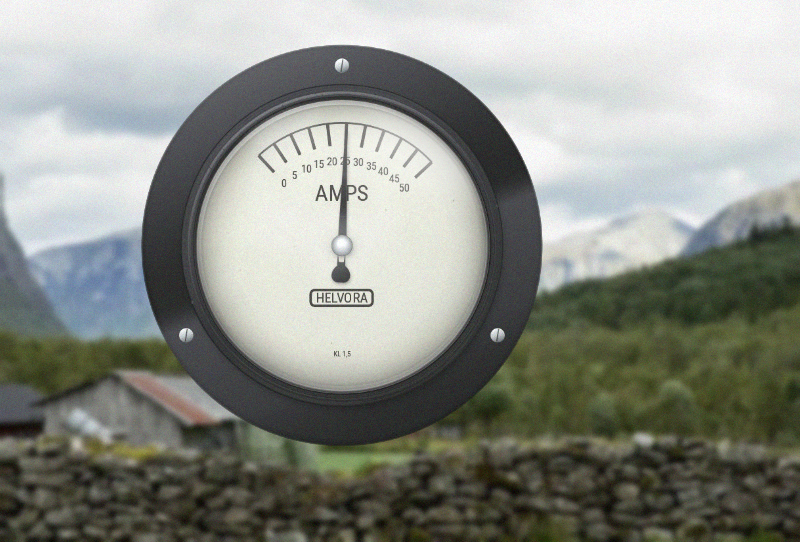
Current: 25 A
